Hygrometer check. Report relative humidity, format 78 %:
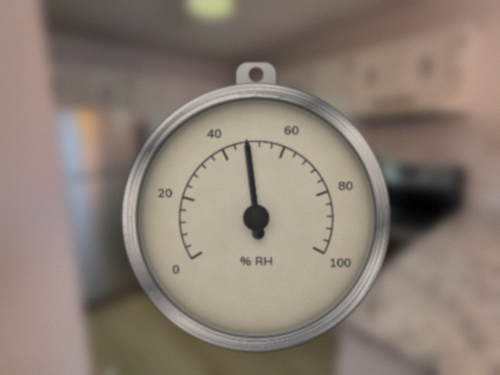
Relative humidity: 48 %
